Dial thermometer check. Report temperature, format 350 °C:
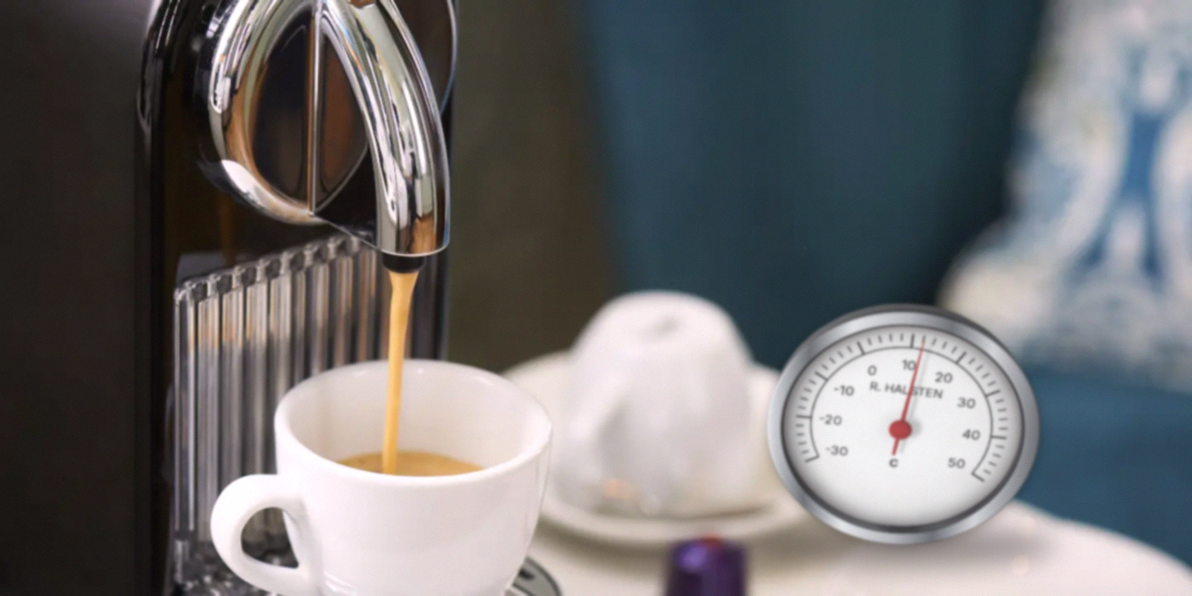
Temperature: 12 °C
